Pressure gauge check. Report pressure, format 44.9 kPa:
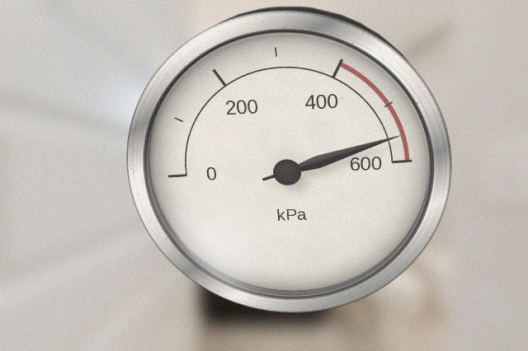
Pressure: 550 kPa
